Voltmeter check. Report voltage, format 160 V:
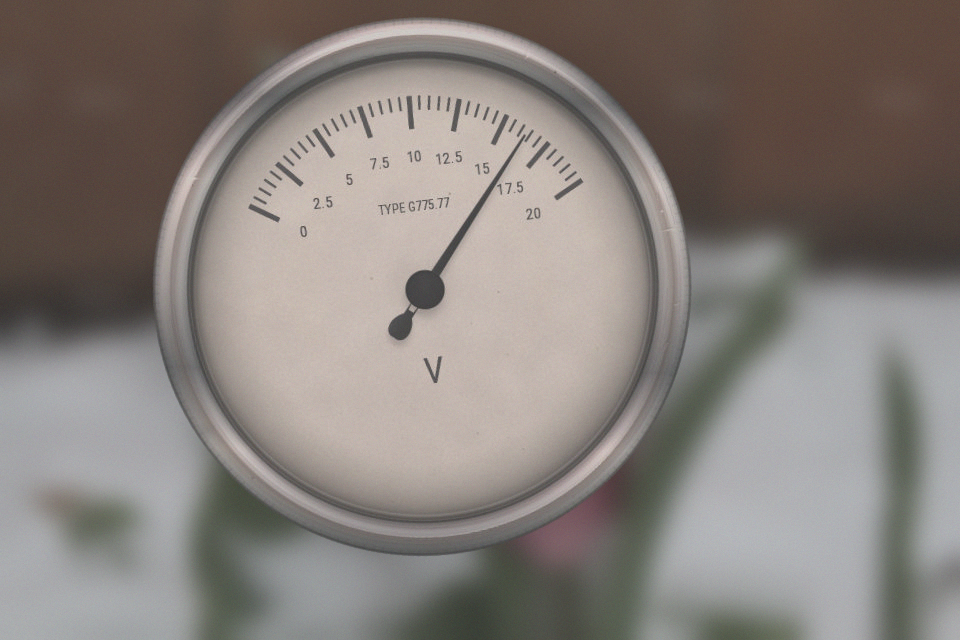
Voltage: 16.25 V
